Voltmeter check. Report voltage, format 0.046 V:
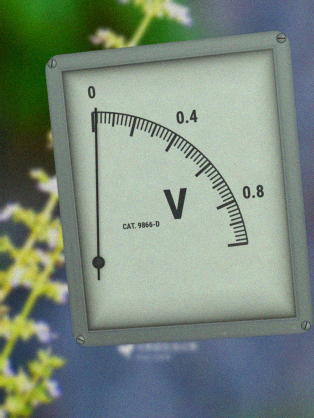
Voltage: 0.02 V
